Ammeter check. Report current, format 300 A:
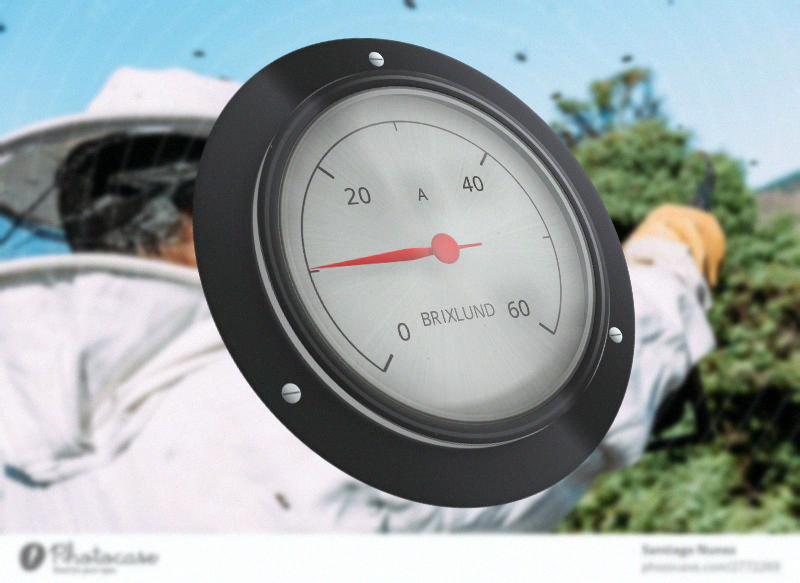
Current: 10 A
